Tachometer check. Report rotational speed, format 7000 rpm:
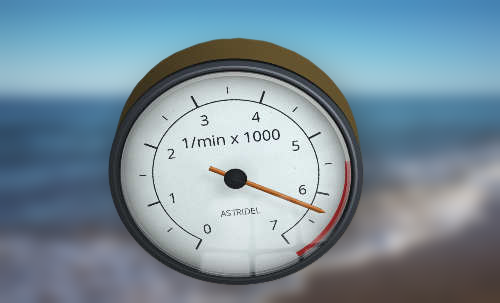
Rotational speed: 6250 rpm
